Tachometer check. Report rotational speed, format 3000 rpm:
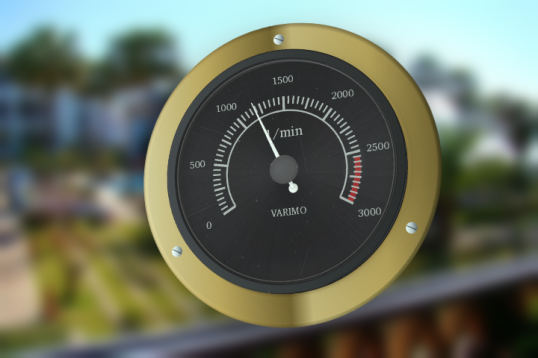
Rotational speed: 1200 rpm
